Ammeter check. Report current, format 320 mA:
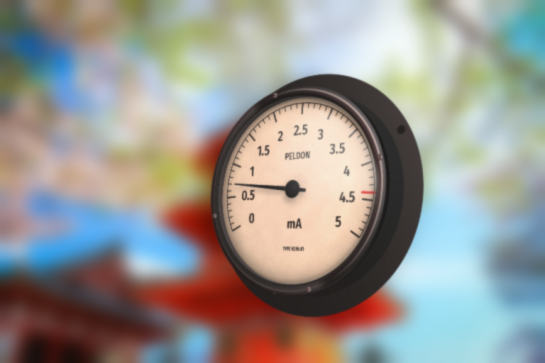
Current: 0.7 mA
